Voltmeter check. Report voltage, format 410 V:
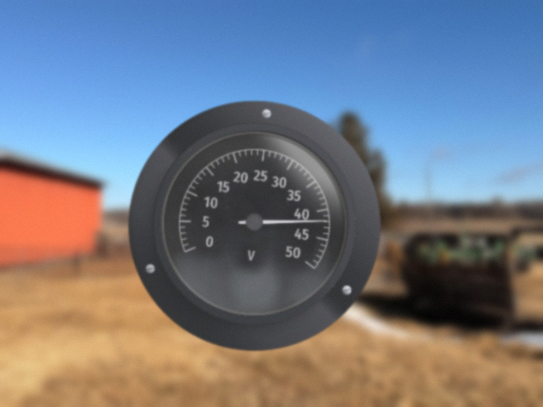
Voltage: 42 V
